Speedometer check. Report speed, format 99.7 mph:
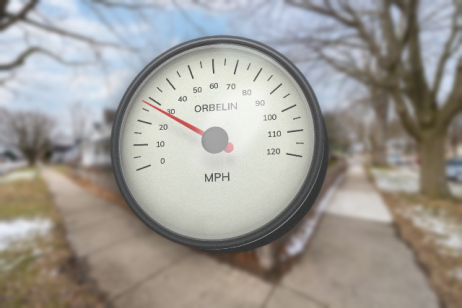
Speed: 27.5 mph
